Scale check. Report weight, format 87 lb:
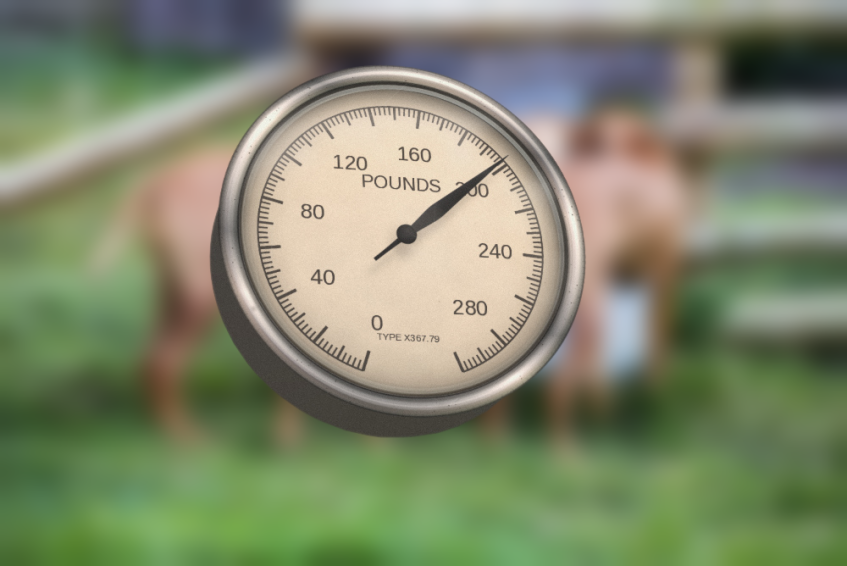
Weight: 198 lb
